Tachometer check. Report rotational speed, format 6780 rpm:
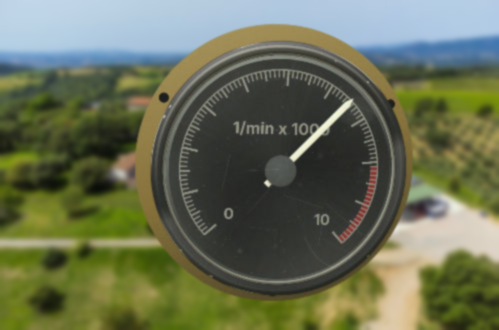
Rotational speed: 6500 rpm
